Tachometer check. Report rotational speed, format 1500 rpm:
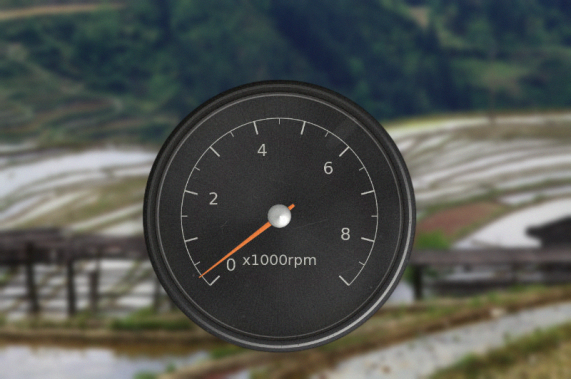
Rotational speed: 250 rpm
